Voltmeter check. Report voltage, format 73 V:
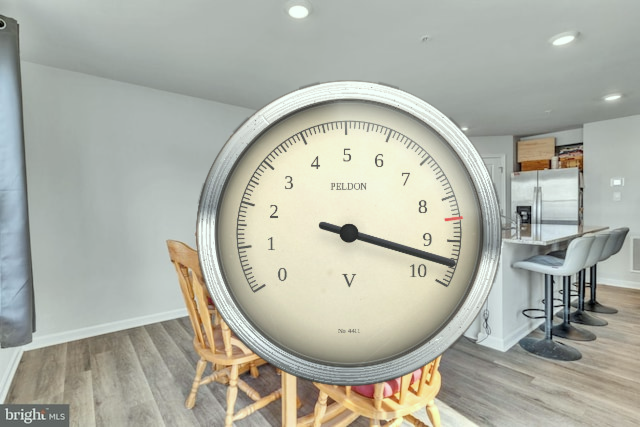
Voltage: 9.5 V
